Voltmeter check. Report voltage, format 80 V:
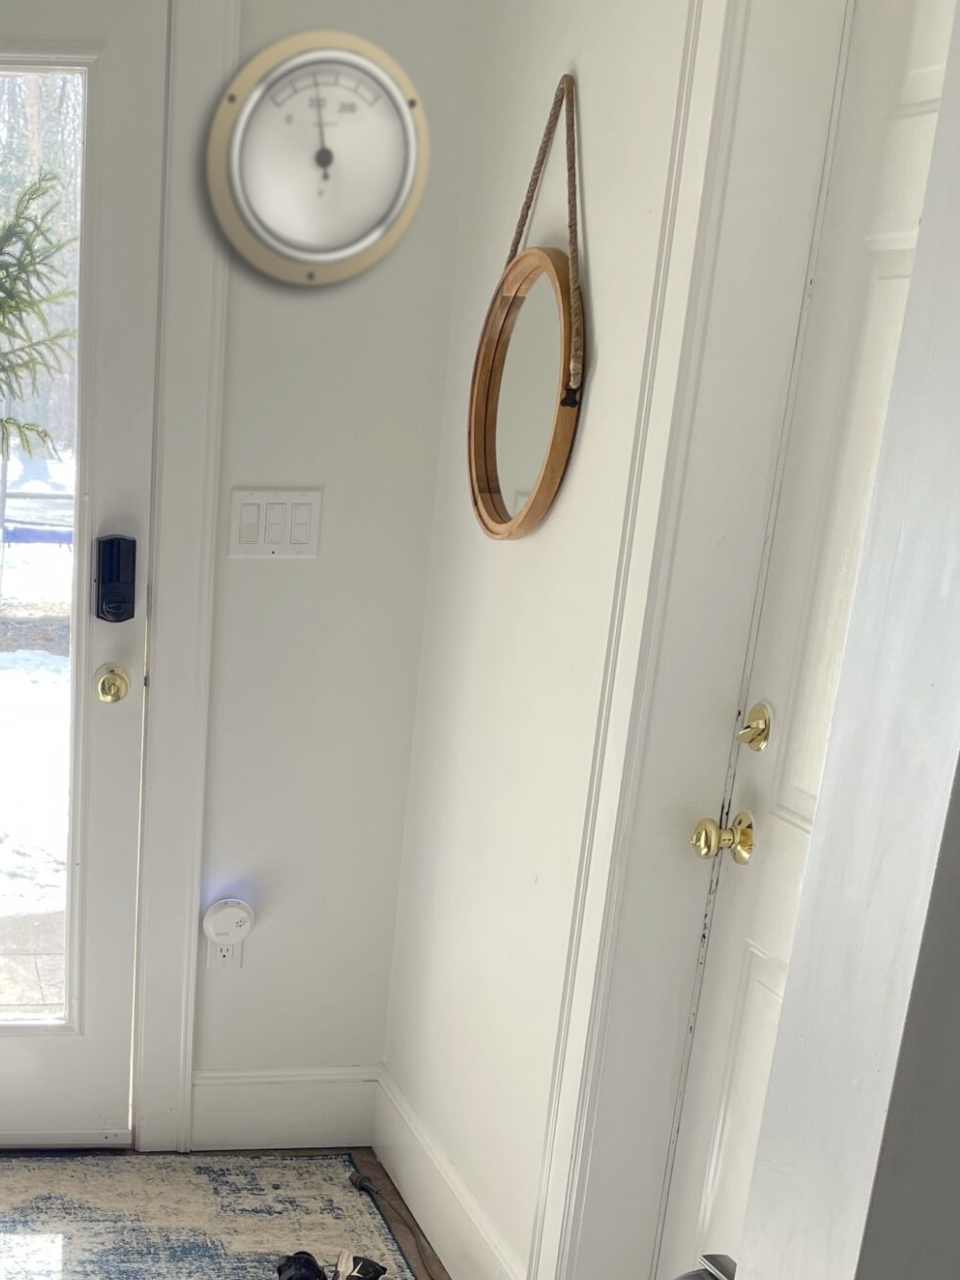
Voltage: 100 V
